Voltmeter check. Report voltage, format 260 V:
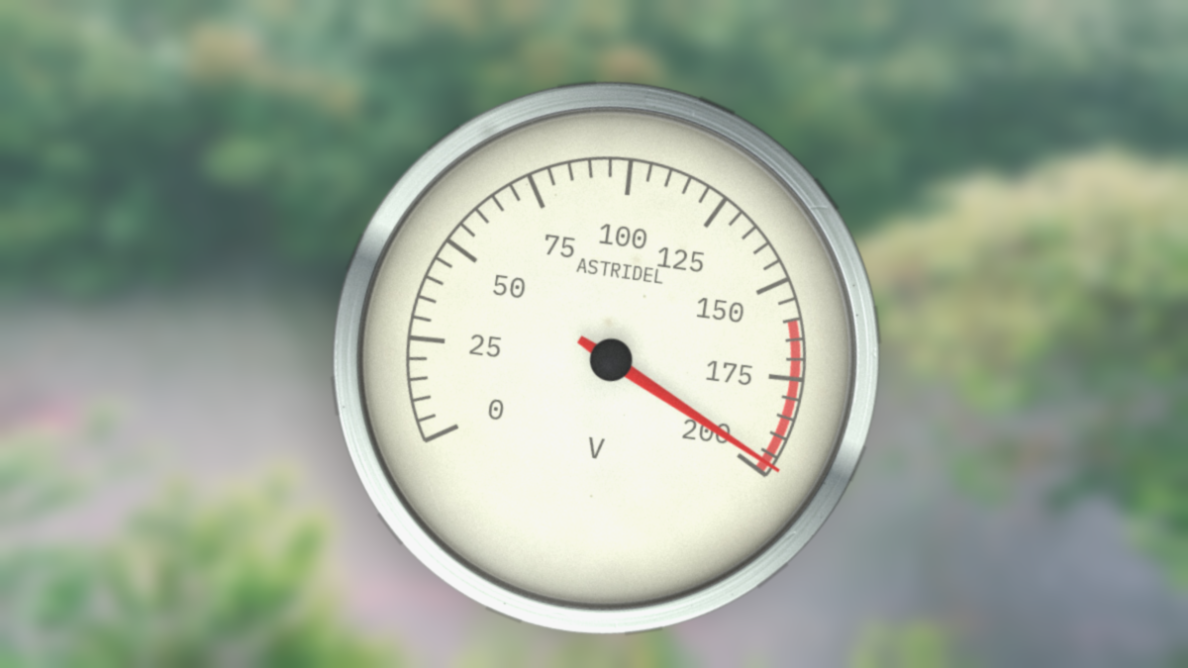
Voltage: 197.5 V
